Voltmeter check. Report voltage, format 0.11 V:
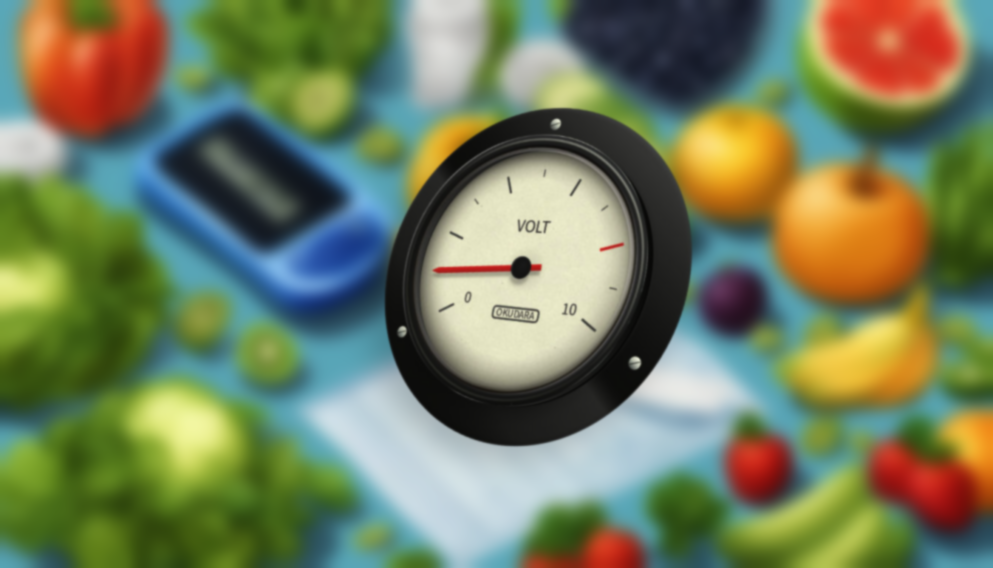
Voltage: 1 V
